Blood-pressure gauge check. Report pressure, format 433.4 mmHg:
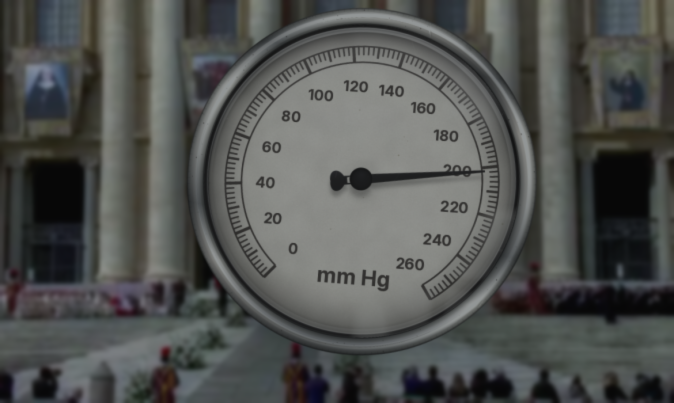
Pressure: 202 mmHg
